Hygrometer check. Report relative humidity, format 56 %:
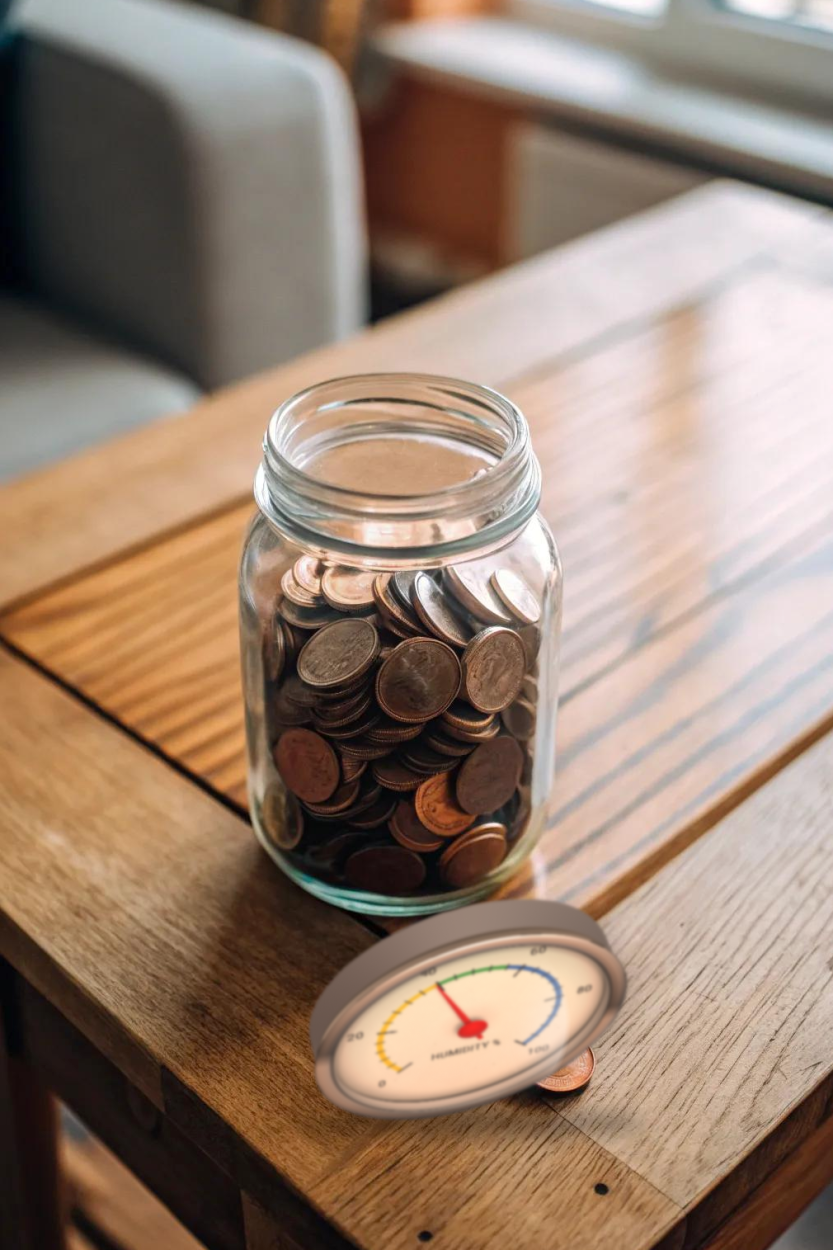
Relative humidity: 40 %
